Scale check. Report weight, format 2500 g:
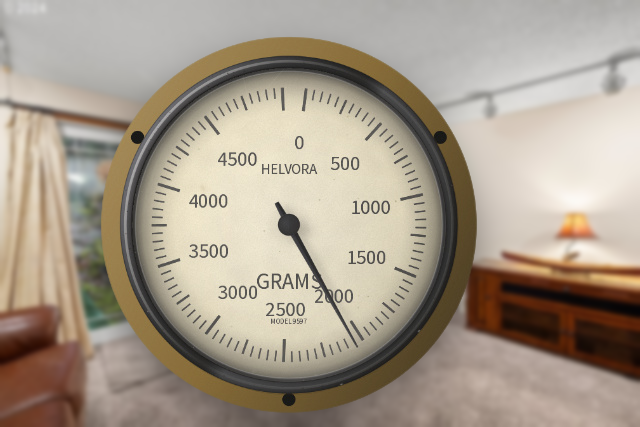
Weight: 2050 g
